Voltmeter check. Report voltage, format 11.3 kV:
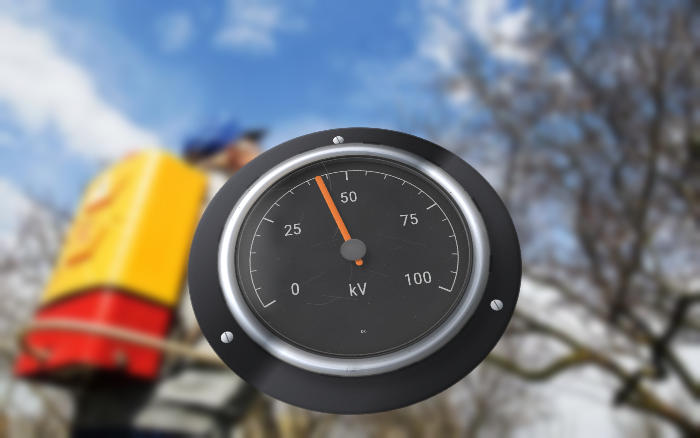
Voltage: 42.5 kV
